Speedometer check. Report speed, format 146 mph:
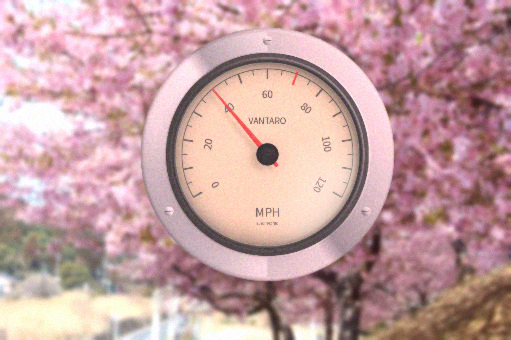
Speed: 40 mph
